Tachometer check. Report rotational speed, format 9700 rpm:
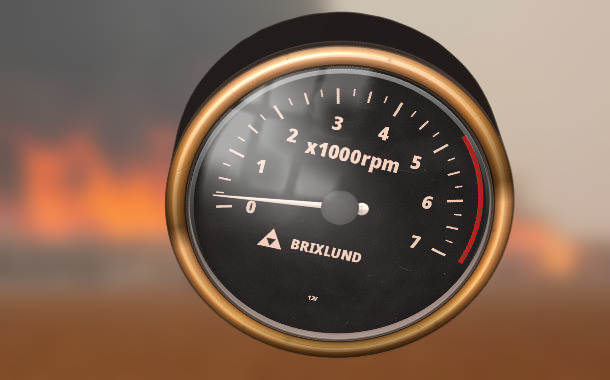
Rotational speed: 250 rpm
